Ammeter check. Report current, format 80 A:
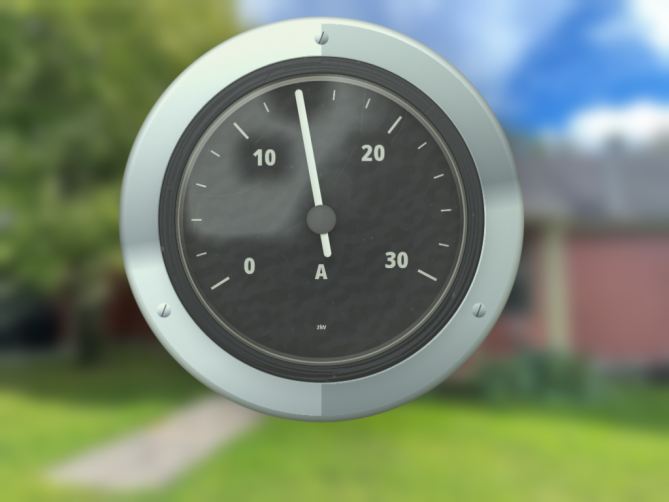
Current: 14 A
